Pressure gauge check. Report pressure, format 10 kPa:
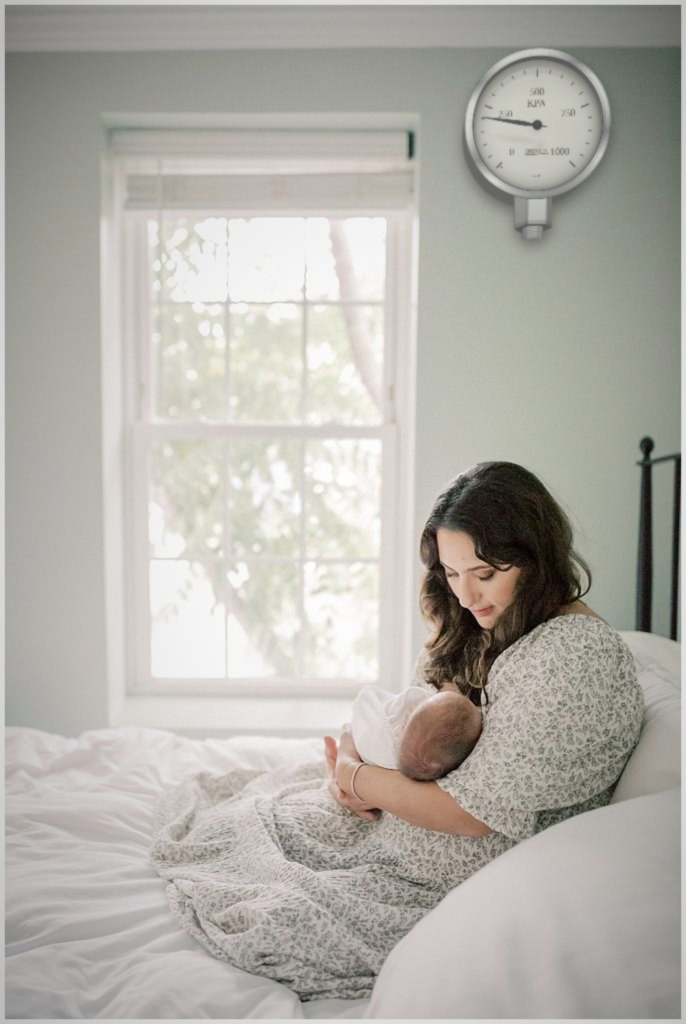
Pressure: 200 kPa
